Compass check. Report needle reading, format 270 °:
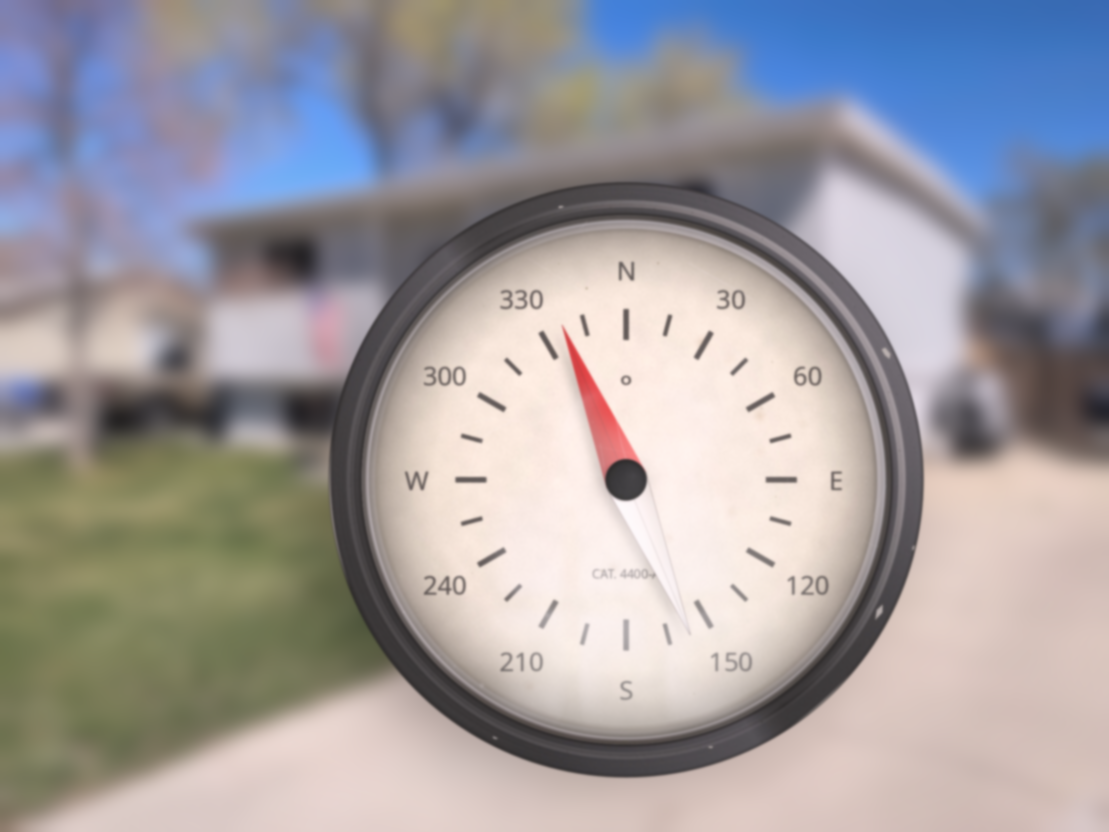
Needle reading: 337.5 °
